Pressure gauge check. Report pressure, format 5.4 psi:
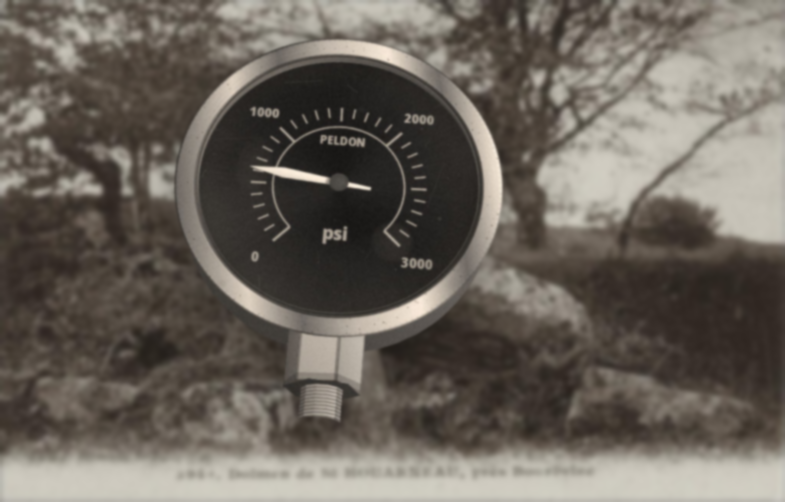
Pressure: 600 psi
